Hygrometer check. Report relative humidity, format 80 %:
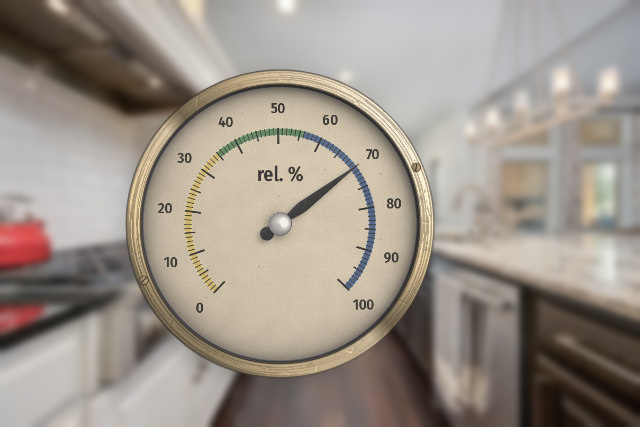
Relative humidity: 70 %
